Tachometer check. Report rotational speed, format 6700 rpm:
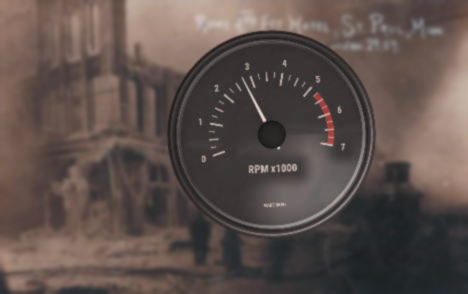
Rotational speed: 2750 rpm
